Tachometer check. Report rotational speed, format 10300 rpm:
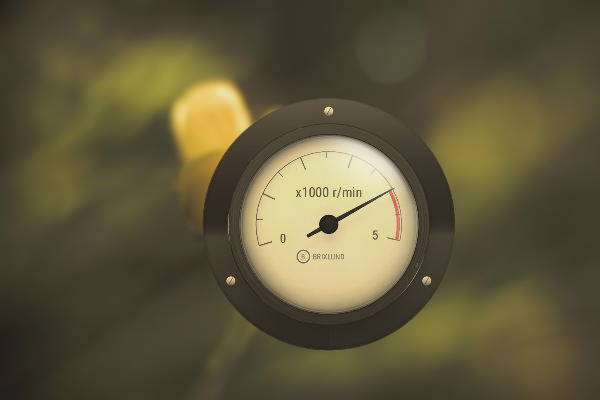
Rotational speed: 4000 rpm
